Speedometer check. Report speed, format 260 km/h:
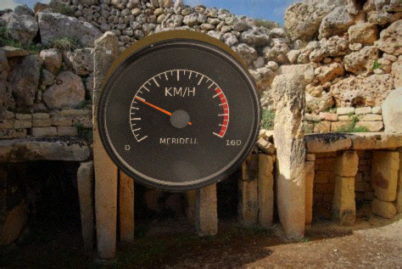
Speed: 40 km/h
